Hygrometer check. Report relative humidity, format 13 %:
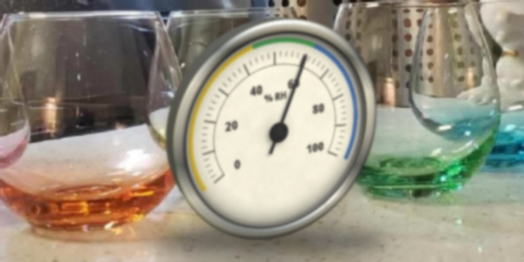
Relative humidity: 60 %
